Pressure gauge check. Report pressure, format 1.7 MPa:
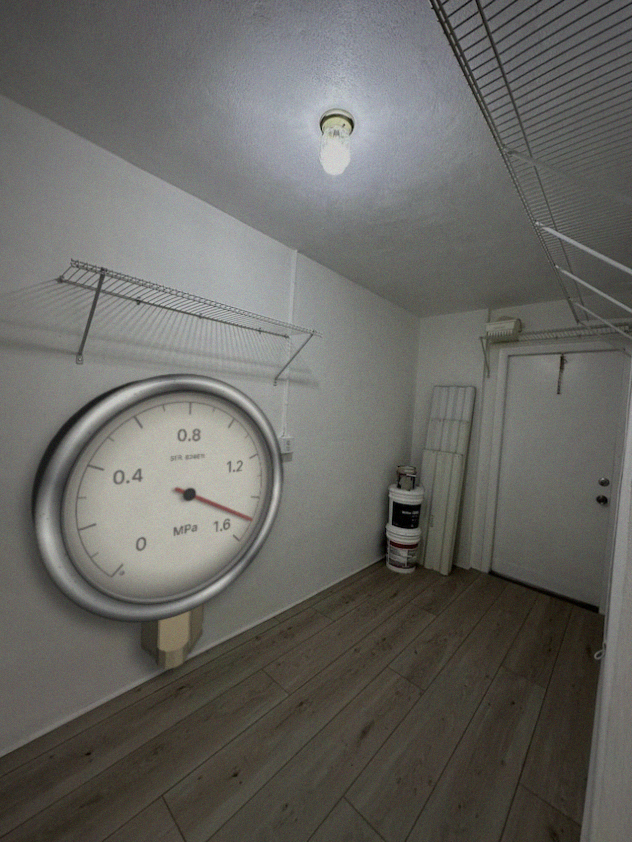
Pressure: 1.5 MPa
